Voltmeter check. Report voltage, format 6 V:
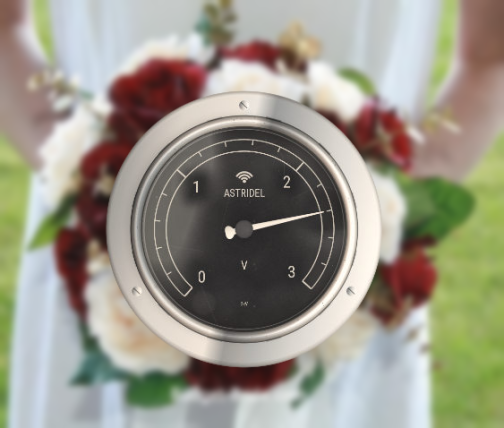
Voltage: 2.4 V
